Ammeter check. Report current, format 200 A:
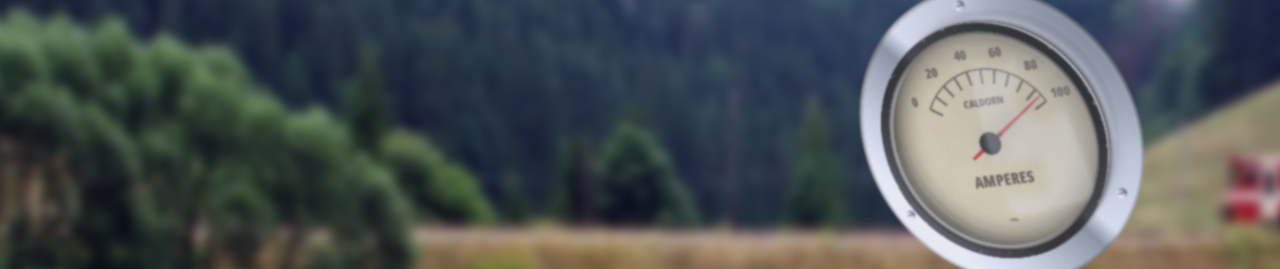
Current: 95 A
